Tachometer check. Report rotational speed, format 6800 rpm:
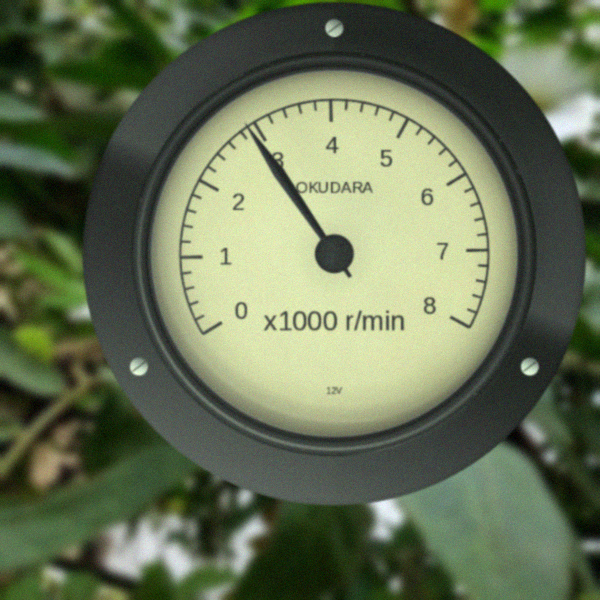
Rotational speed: 2900 rpm
